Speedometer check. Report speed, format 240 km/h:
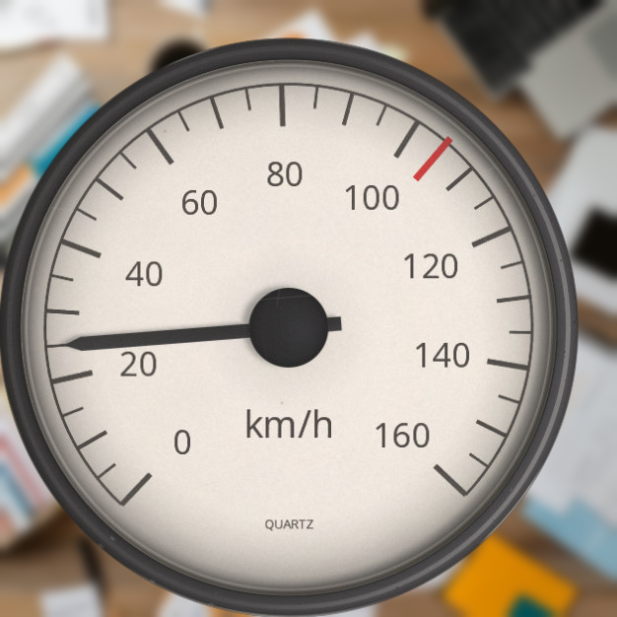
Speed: 25 km/h
